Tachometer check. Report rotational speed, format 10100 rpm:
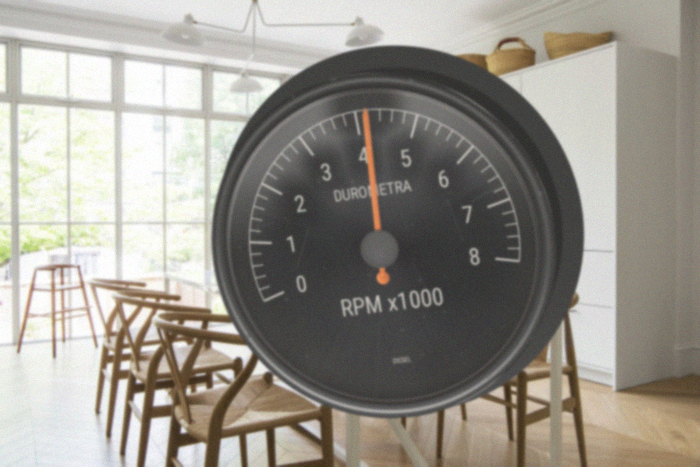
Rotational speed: 4200 rpm
